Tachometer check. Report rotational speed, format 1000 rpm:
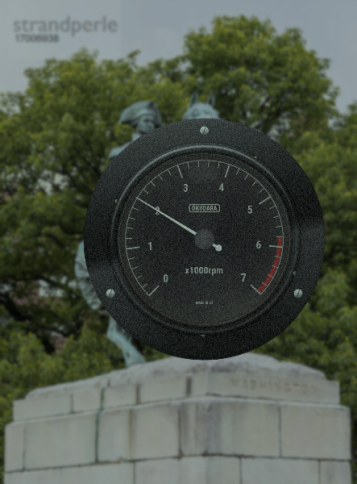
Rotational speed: 2000 rpm
